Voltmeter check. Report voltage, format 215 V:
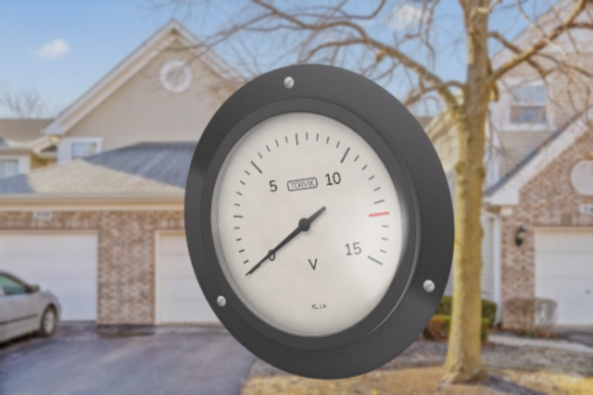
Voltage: 0 V
